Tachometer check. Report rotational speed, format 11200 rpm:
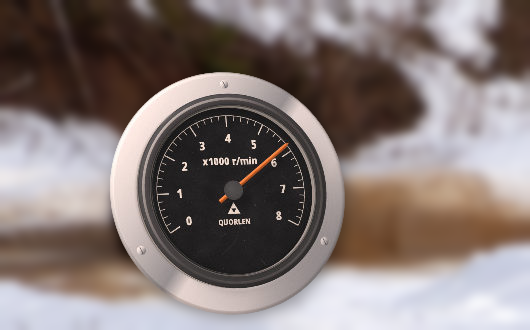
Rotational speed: 5800 rpm
